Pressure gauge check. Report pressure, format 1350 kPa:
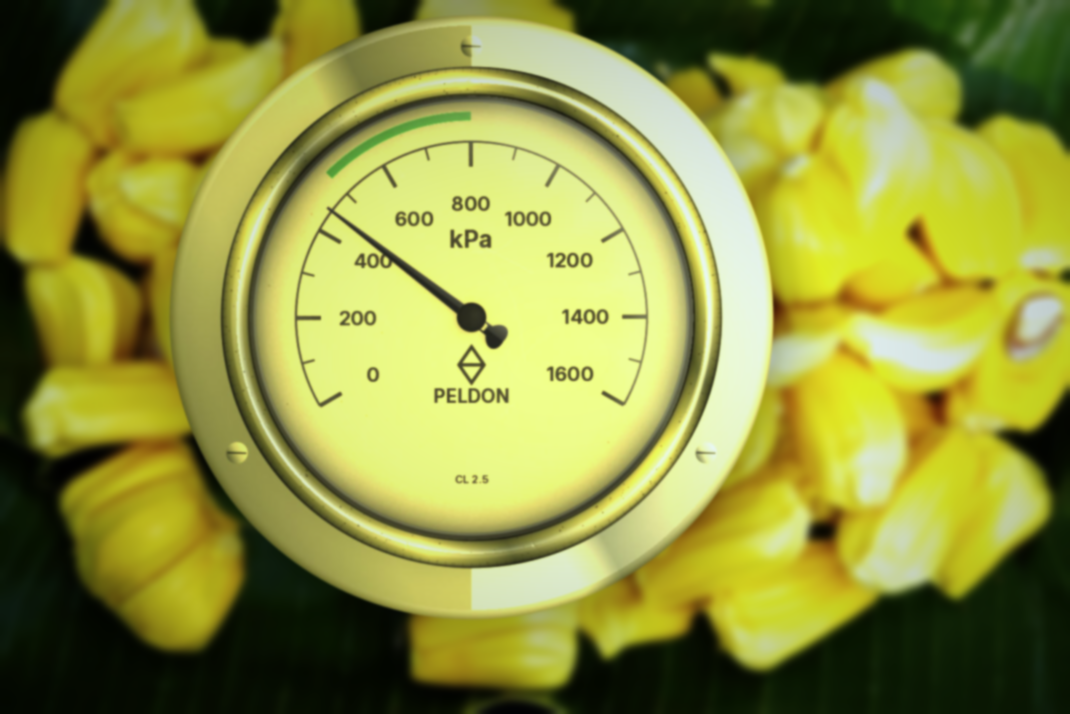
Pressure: 450 kPa
